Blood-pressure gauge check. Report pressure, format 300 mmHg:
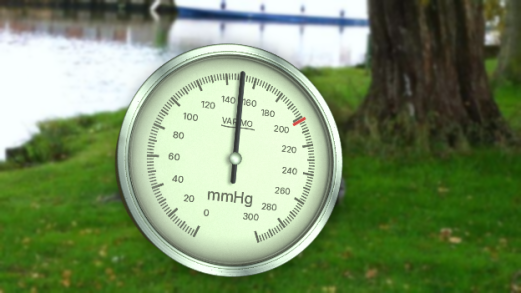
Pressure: 150 mmHg
